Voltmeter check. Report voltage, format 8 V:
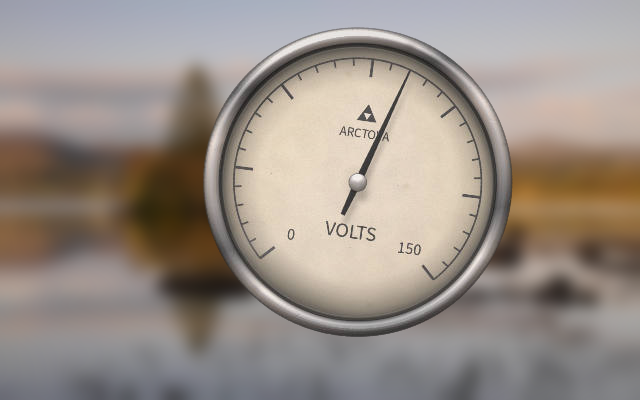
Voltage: 85 V
